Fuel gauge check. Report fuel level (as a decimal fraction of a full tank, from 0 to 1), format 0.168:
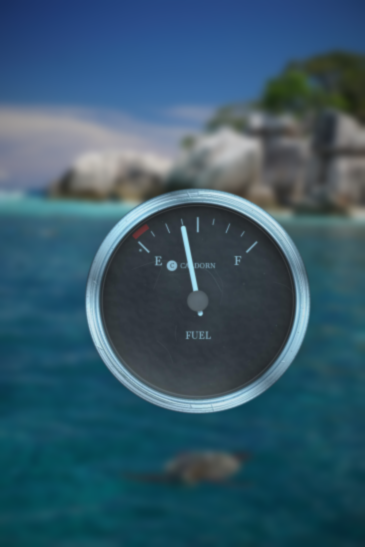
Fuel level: 0.375
